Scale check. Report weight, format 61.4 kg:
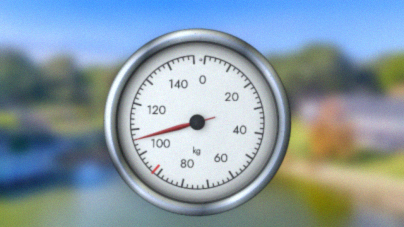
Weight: 106 kg
